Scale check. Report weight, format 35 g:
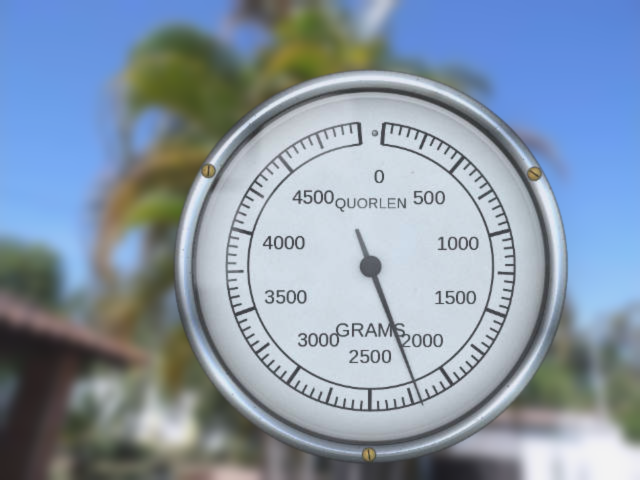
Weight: 2200 g
